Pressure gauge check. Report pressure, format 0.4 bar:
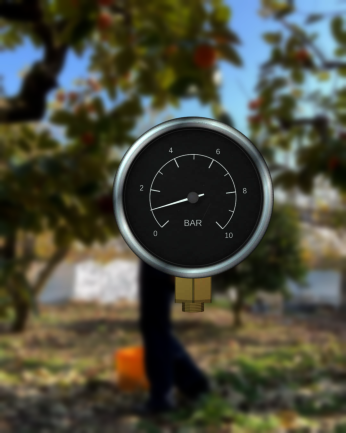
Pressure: 1 bar
